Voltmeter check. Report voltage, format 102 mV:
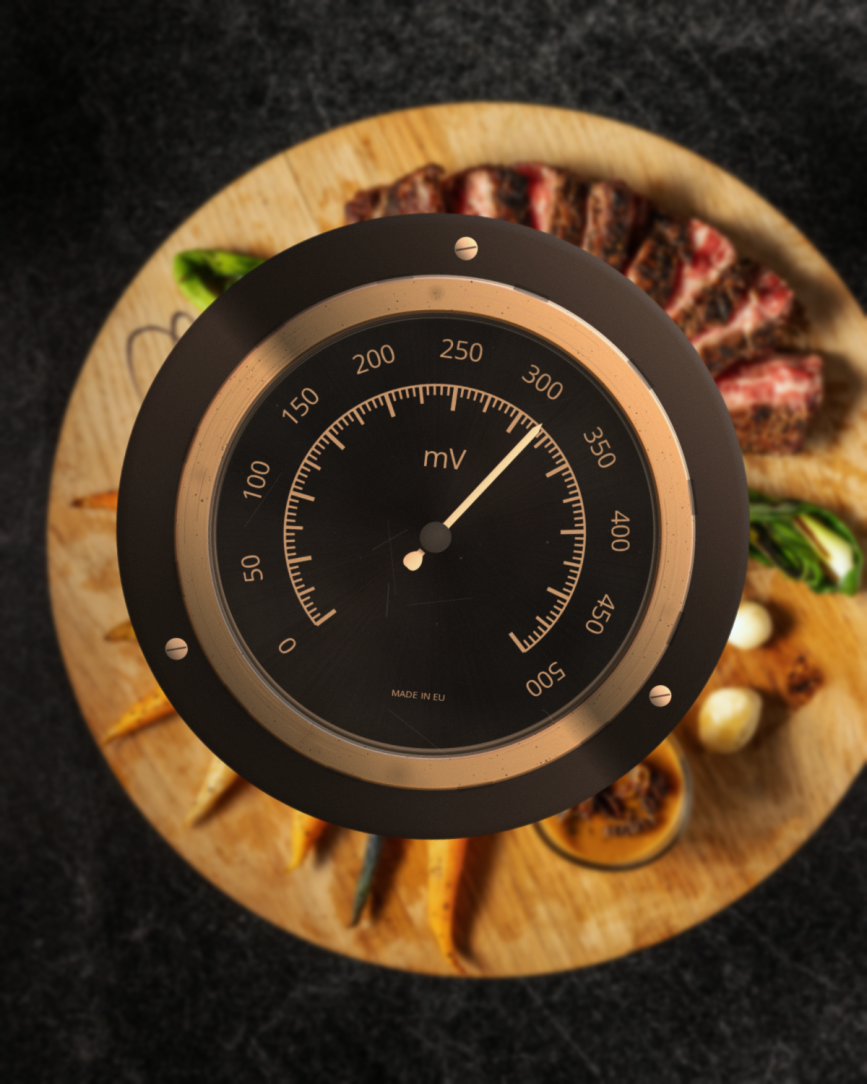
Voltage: 315 mV
